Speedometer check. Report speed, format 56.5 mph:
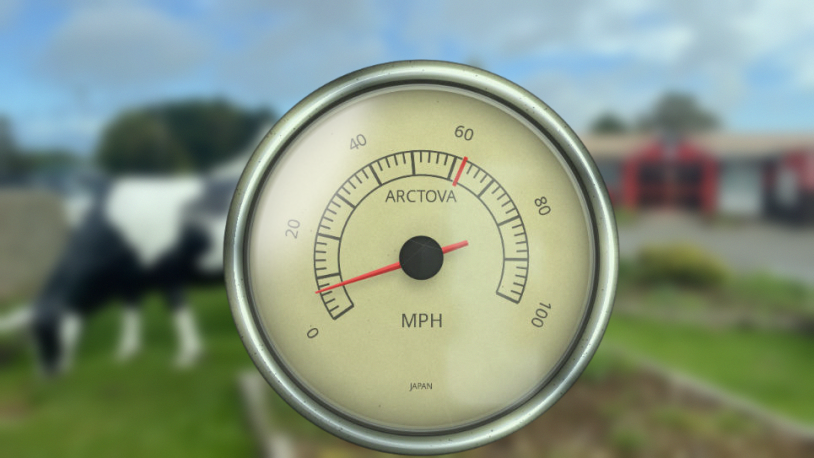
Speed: 7 mph
